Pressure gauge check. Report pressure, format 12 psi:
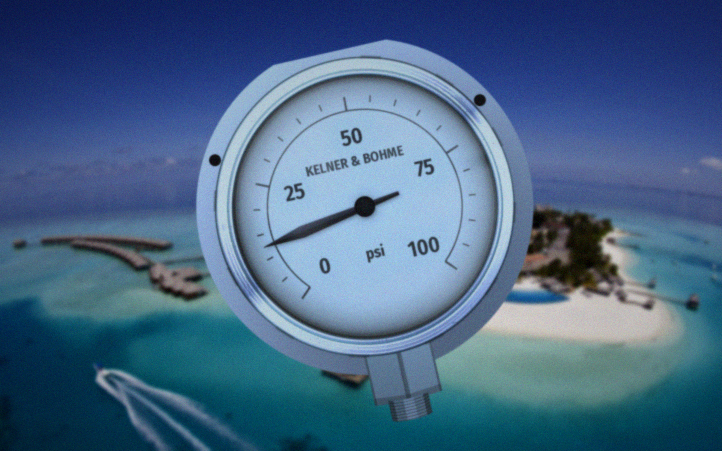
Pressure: 12.5 psi
